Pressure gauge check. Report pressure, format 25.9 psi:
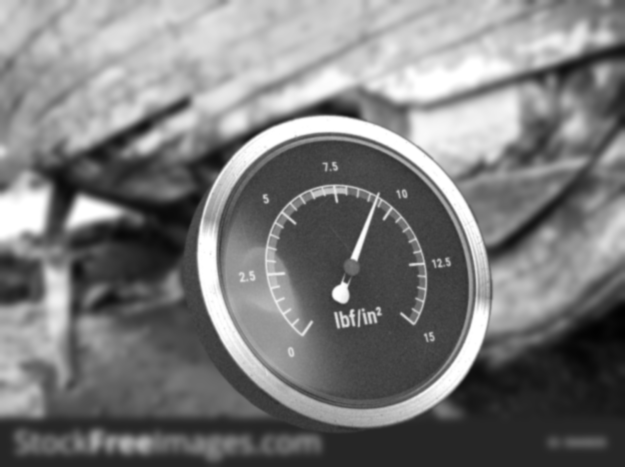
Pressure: 9.25 psi
